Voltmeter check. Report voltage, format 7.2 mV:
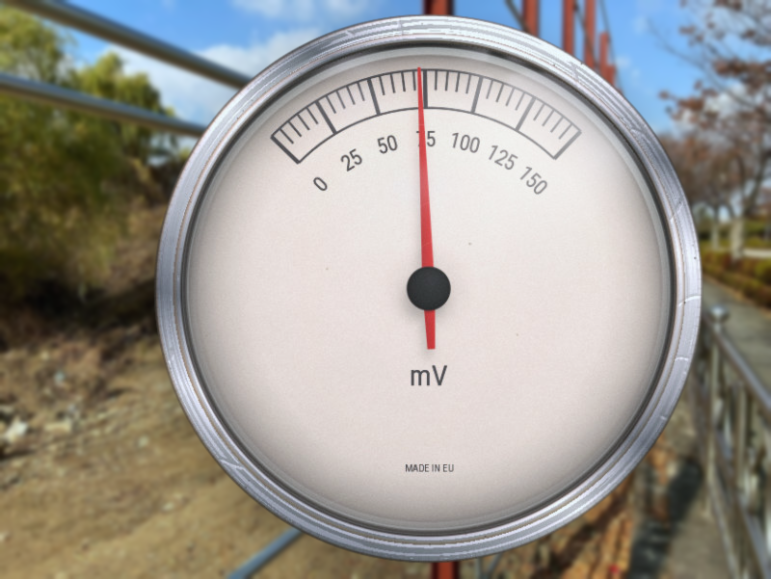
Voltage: 72.5 mV
